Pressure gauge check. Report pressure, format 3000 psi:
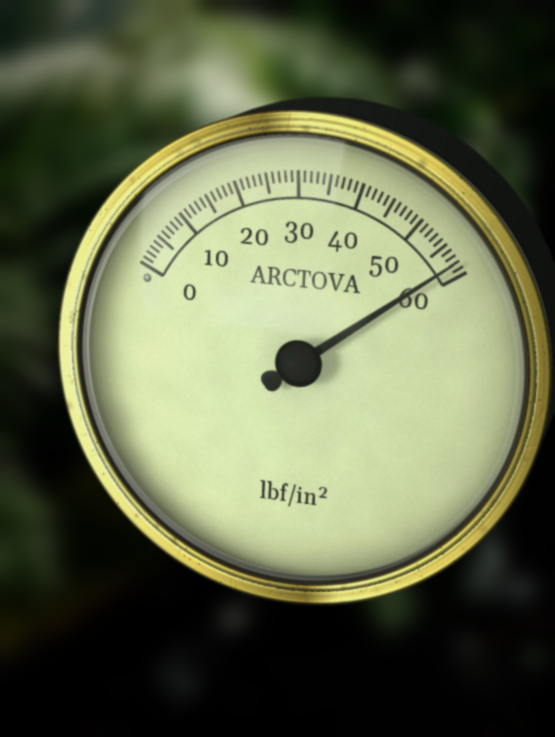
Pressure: 58 psi
